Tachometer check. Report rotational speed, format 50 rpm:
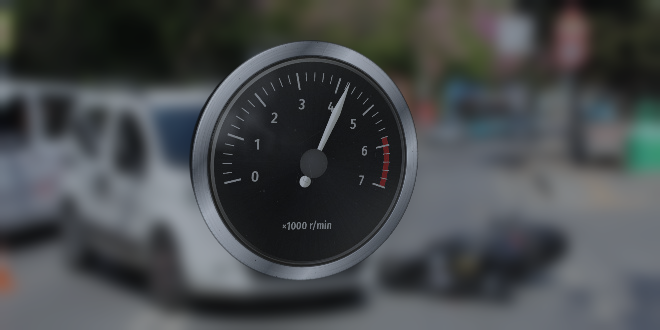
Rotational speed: 4200 rpm
